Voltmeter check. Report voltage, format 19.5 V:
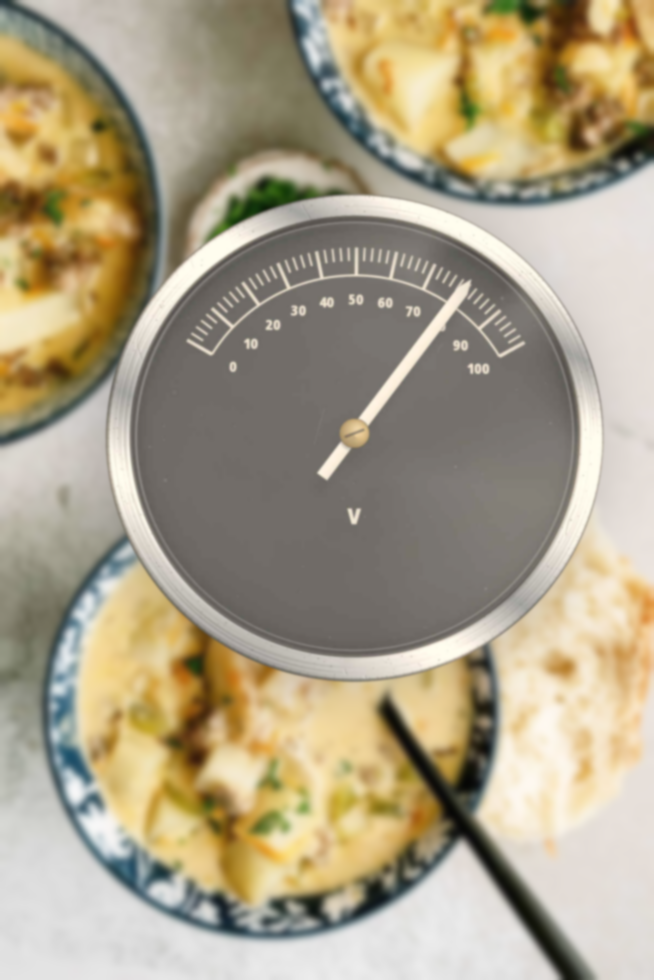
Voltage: 80 V
